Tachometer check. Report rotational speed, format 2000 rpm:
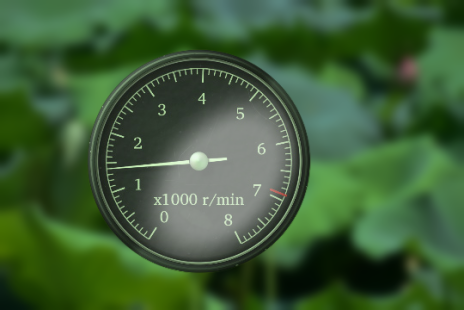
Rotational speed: 1400 rpm
